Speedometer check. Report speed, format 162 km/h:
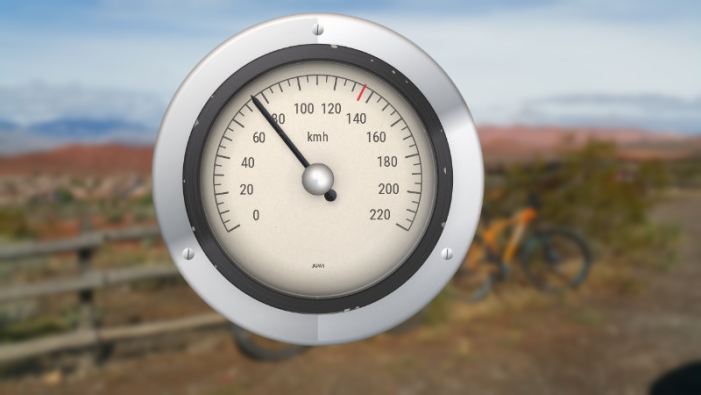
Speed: 75 km/h
